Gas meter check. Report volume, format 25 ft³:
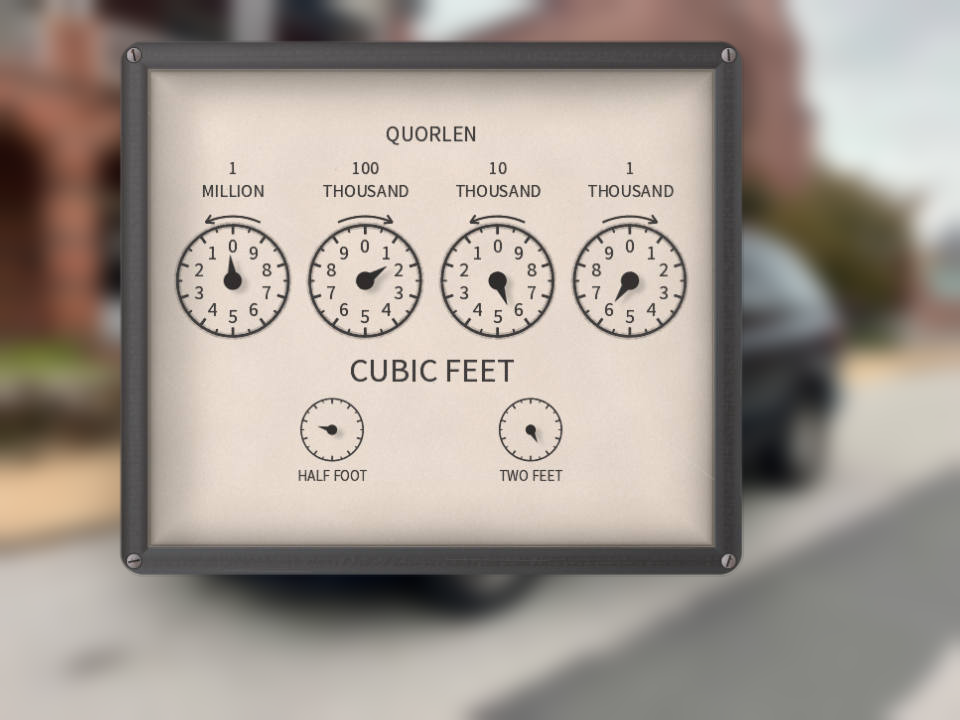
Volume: 15600 ft³
